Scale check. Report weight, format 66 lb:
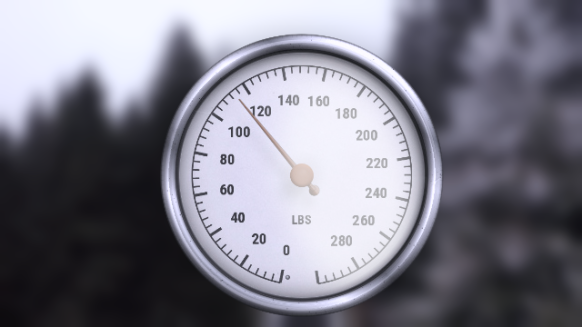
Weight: 114 lb
